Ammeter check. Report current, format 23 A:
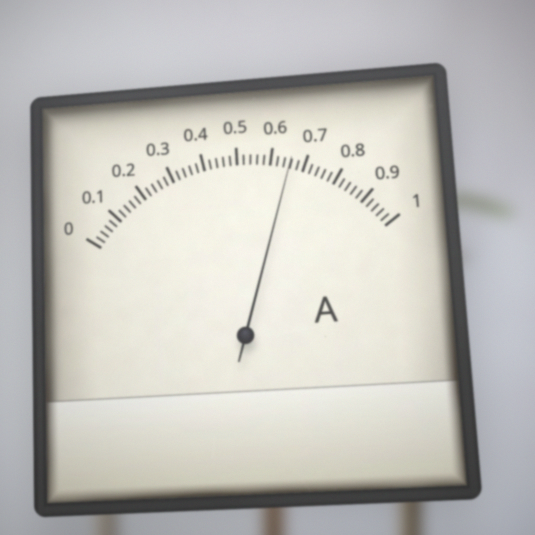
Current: 0.66 A
